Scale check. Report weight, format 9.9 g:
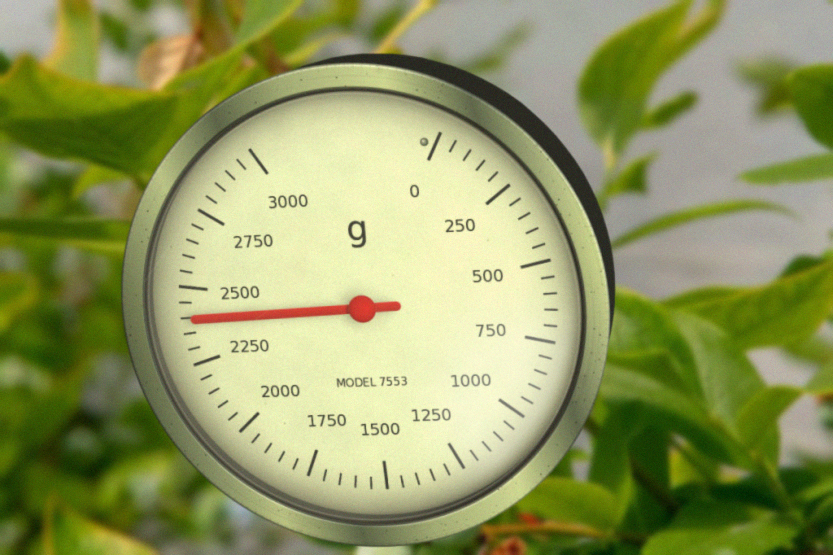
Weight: 2400 g
